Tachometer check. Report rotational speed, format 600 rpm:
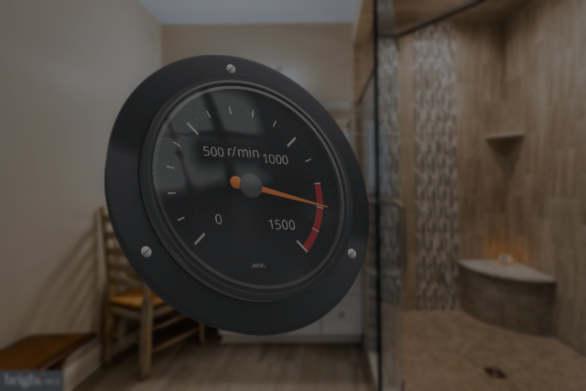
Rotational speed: 1300 rpm
